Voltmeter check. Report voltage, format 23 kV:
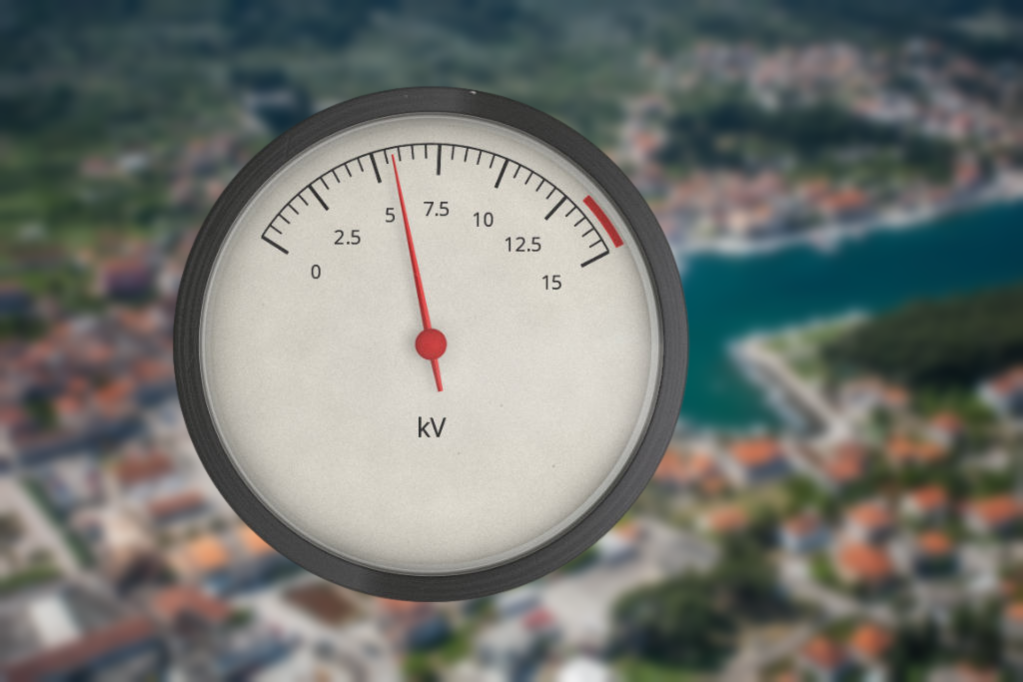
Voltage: 5.75 kV
